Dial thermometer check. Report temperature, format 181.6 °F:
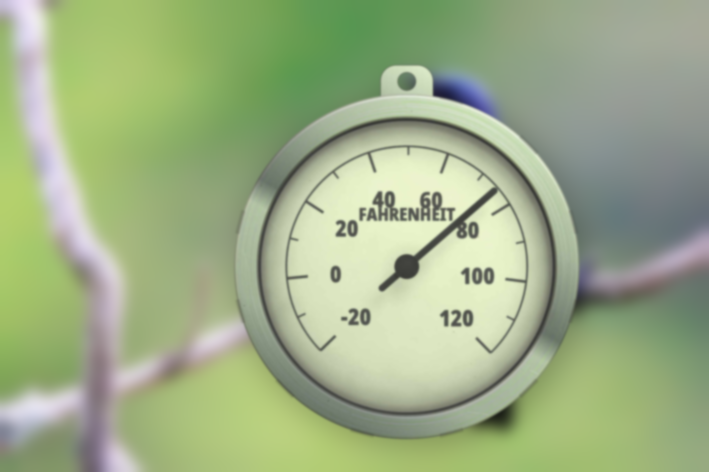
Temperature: 75 °F
